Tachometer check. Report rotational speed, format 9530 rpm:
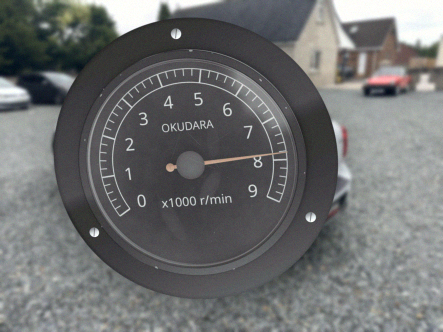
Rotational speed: 7800 rpm
